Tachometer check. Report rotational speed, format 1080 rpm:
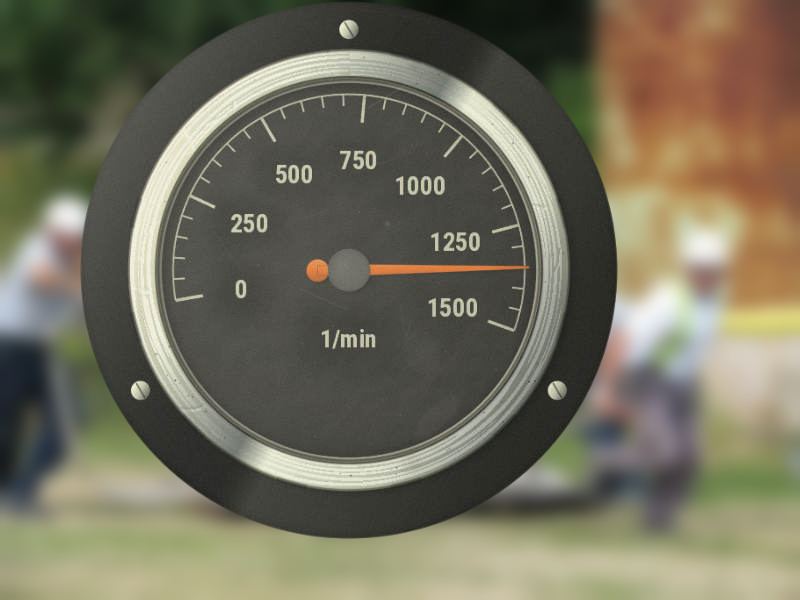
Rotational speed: 1350 rpm
